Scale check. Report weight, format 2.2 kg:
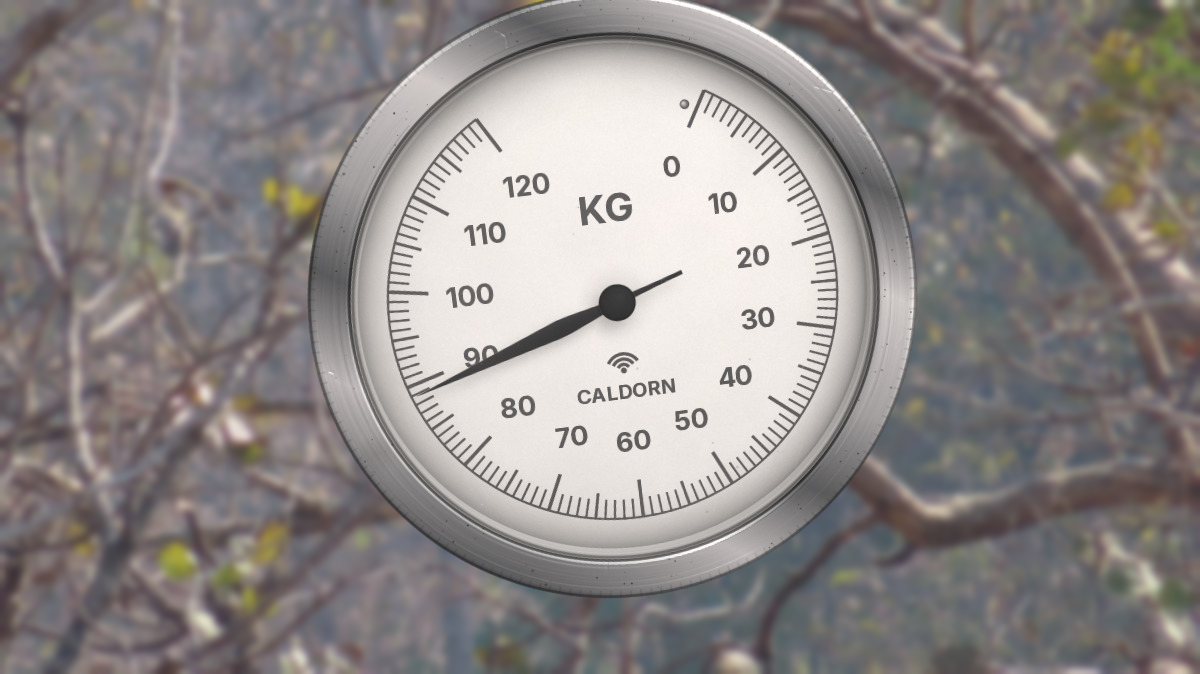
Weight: 89 kg
